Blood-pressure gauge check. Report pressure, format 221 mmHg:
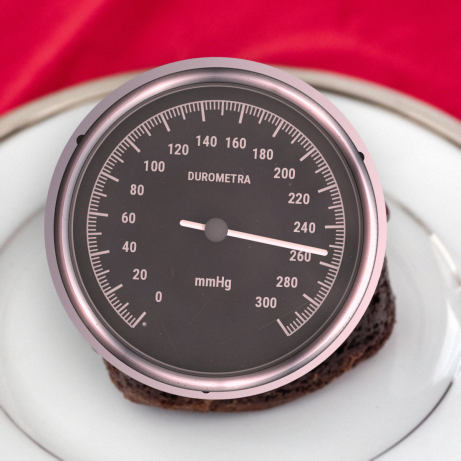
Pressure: 254 mmHg
